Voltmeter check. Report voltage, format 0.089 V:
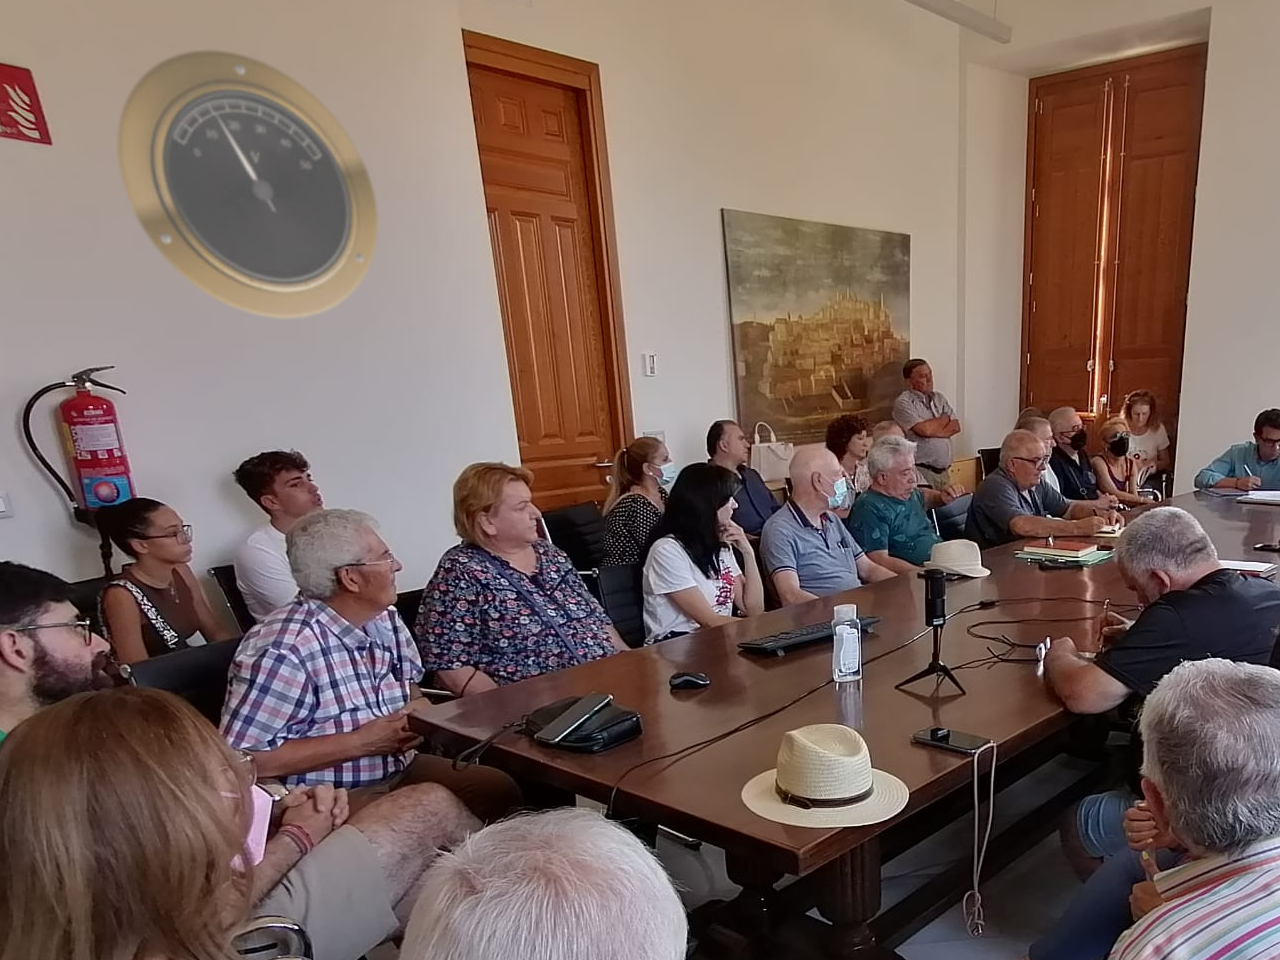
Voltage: 15 V
